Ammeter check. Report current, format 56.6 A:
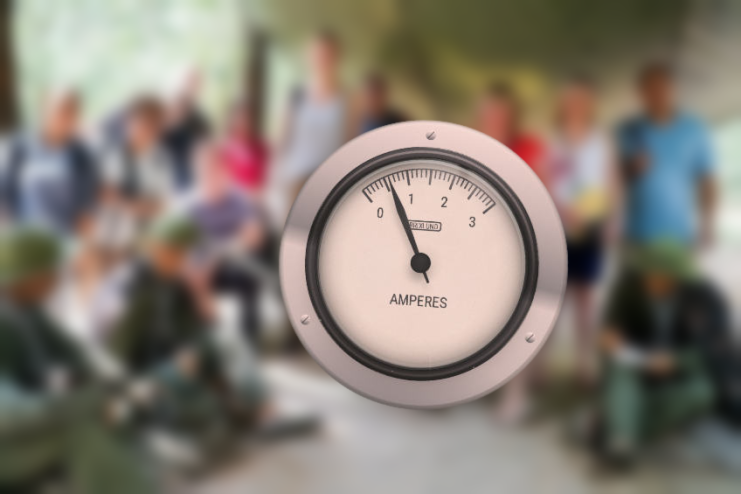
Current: 0.6 A
